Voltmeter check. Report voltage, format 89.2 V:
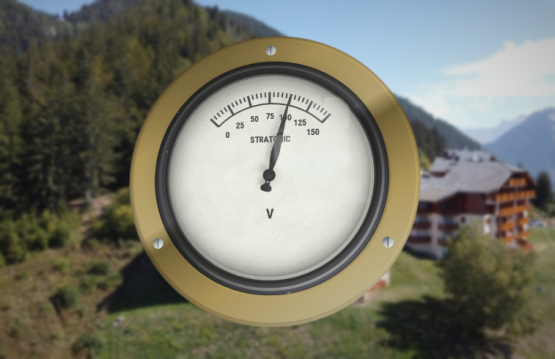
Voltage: 100 V
